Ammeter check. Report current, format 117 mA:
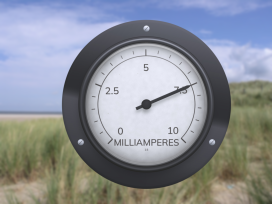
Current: 7.5 mA
